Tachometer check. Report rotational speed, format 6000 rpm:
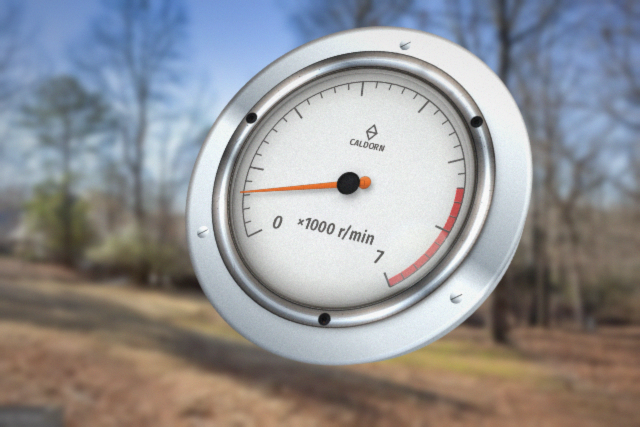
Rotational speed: 600 rpm
